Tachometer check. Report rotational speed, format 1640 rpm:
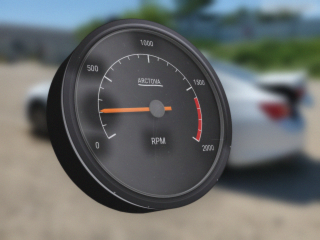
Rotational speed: 200 rpm
